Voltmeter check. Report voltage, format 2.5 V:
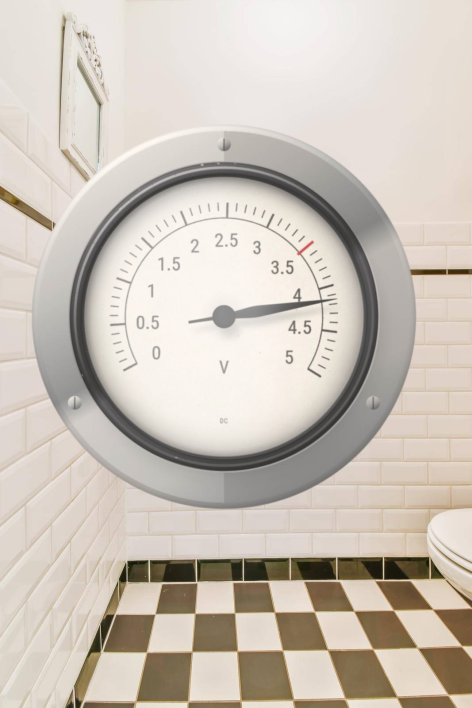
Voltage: 4.15 V
